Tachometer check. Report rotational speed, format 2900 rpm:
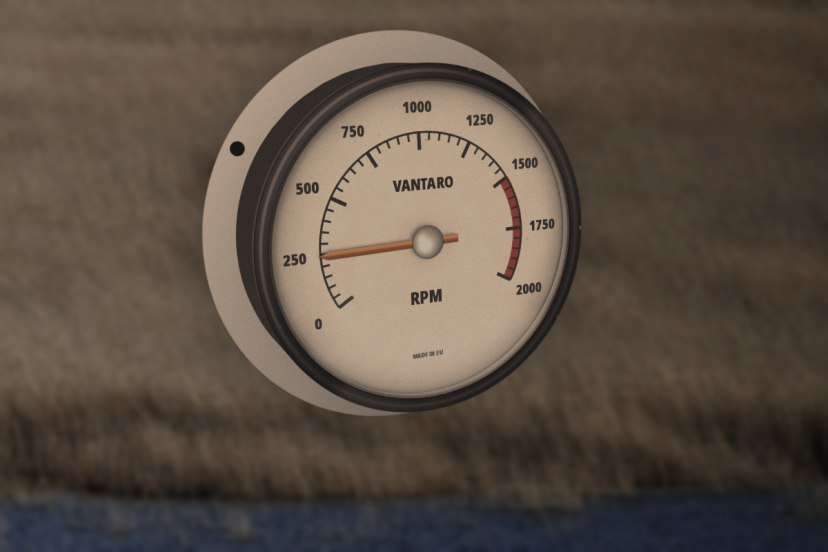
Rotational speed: 250 rpm
